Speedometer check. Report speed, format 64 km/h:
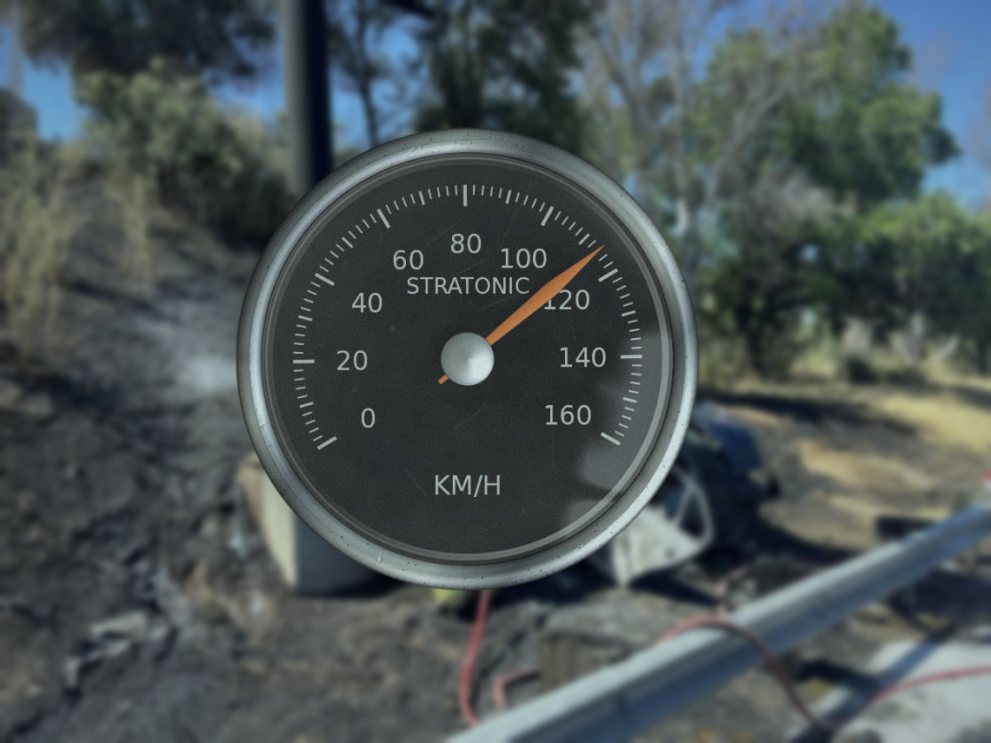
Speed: 114 km/h
